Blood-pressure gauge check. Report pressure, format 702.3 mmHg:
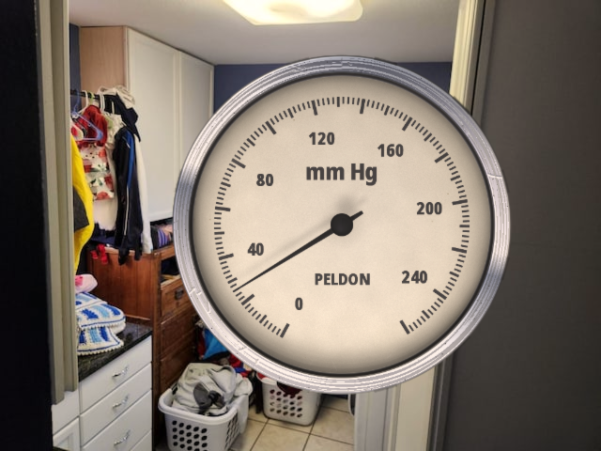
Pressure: 26 mmHg
